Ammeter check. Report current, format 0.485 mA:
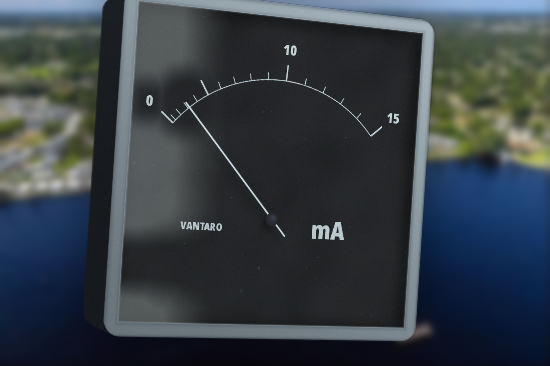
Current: 3 mA
